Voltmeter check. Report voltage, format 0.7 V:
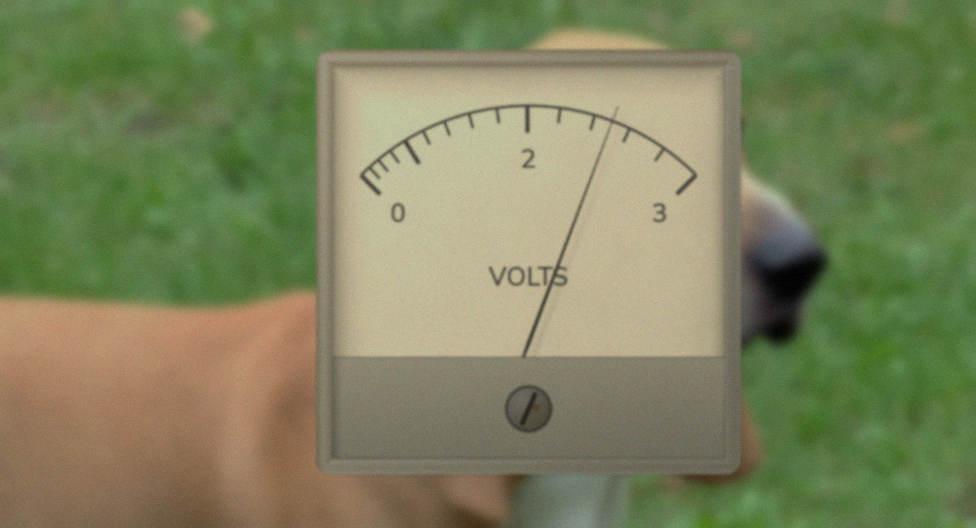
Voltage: 2.5 V
